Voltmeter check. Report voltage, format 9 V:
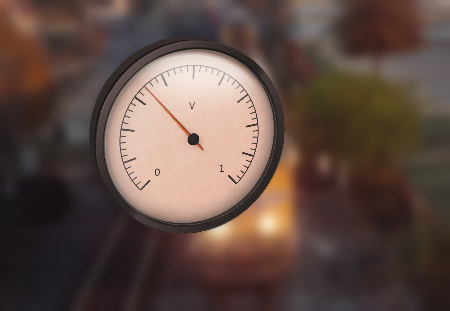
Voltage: 0.34 V
